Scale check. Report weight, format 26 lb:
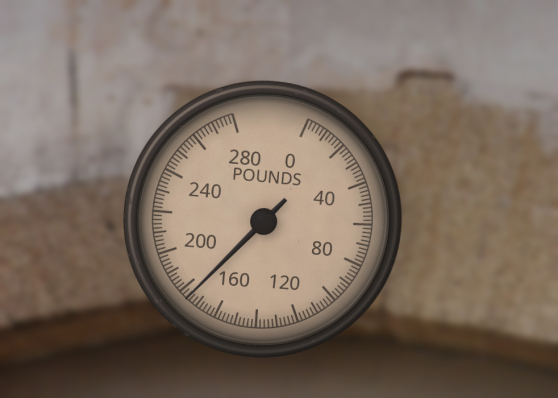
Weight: 176 lb
